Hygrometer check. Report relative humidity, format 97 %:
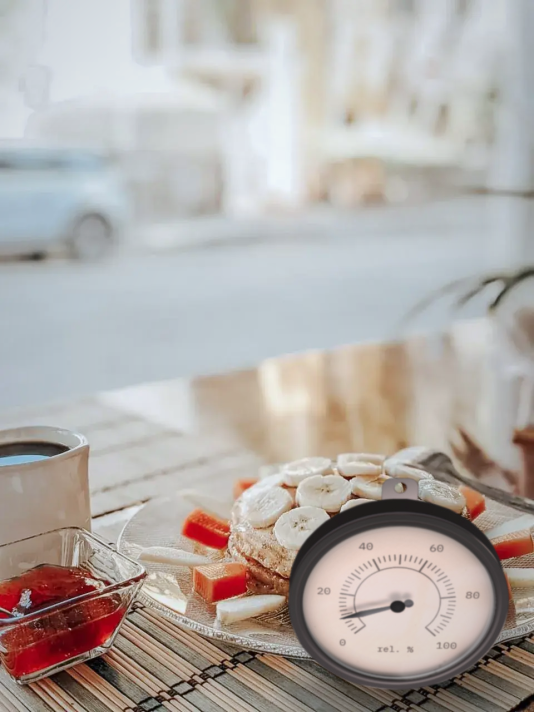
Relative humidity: 10 %
